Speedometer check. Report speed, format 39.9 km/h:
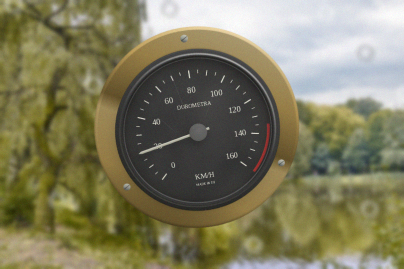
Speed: 20 km/h
